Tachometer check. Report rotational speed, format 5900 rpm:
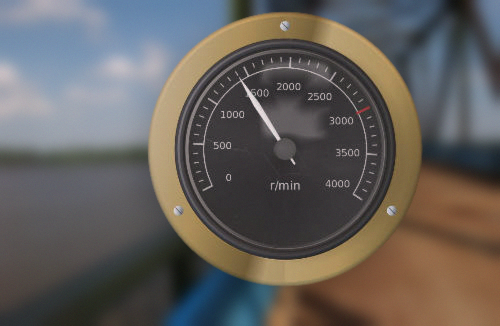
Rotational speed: 1400 rpm
